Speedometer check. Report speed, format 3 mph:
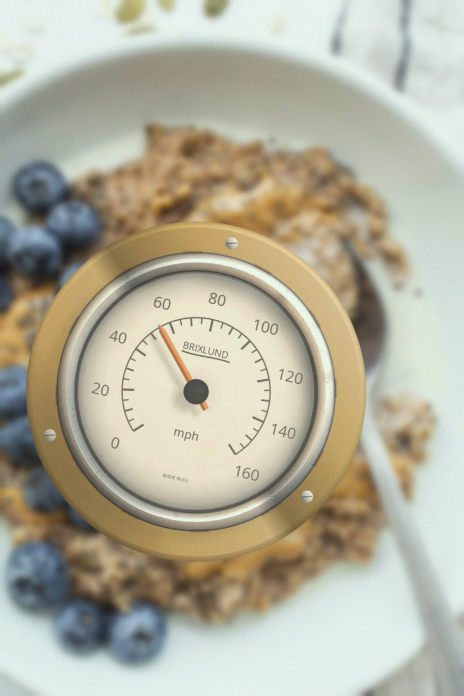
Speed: 55 mph
